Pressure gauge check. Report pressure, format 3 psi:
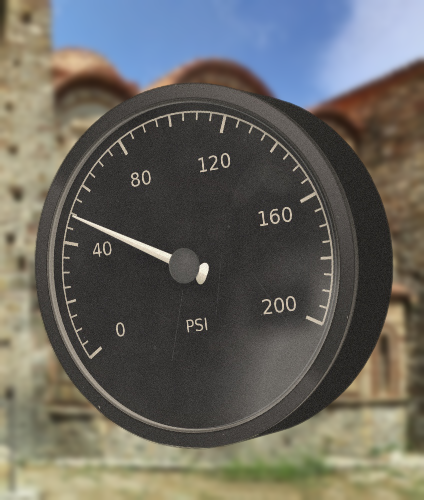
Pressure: 50 psi
